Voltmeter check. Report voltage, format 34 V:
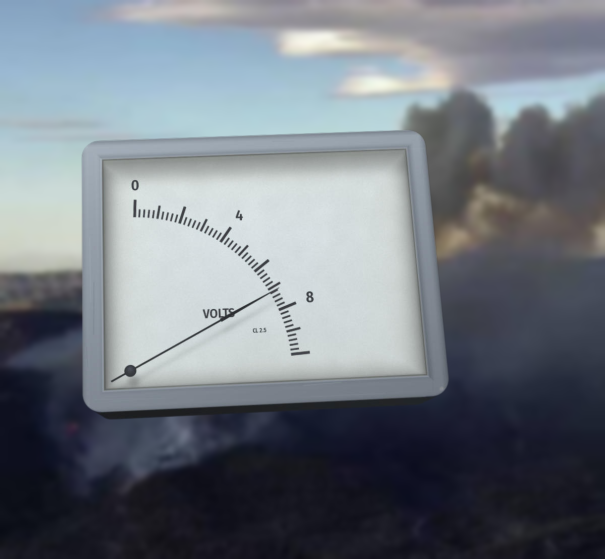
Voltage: 7.2 V
